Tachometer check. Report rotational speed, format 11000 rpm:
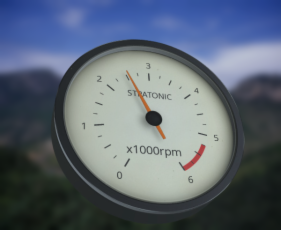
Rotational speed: 2500 rpm
